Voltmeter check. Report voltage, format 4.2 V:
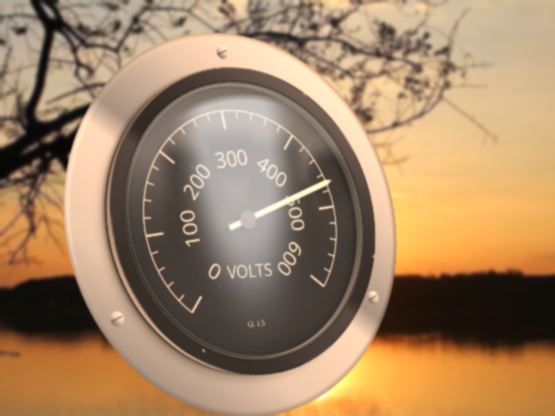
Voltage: 470 V
